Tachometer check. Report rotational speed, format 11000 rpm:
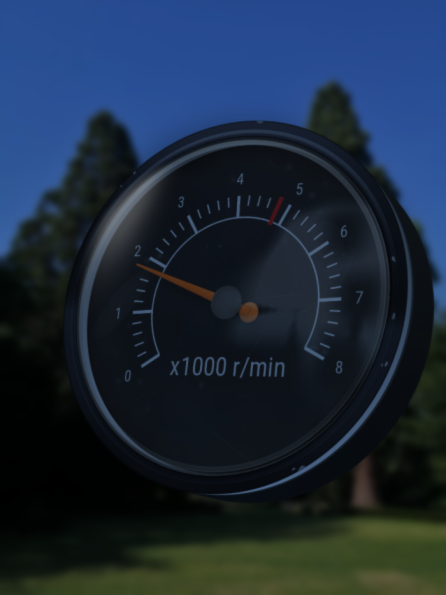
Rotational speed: 1800 rpm
